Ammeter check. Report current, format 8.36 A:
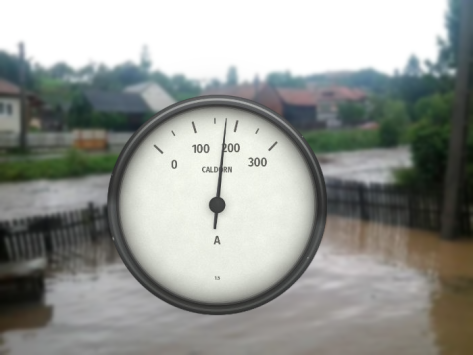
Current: 175 A
